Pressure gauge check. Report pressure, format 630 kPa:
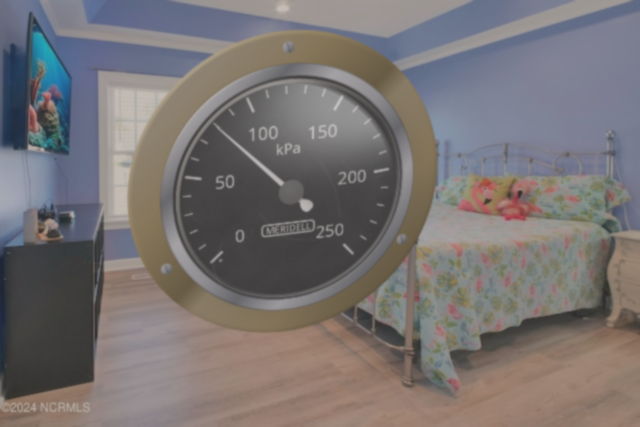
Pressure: 80 kPa
